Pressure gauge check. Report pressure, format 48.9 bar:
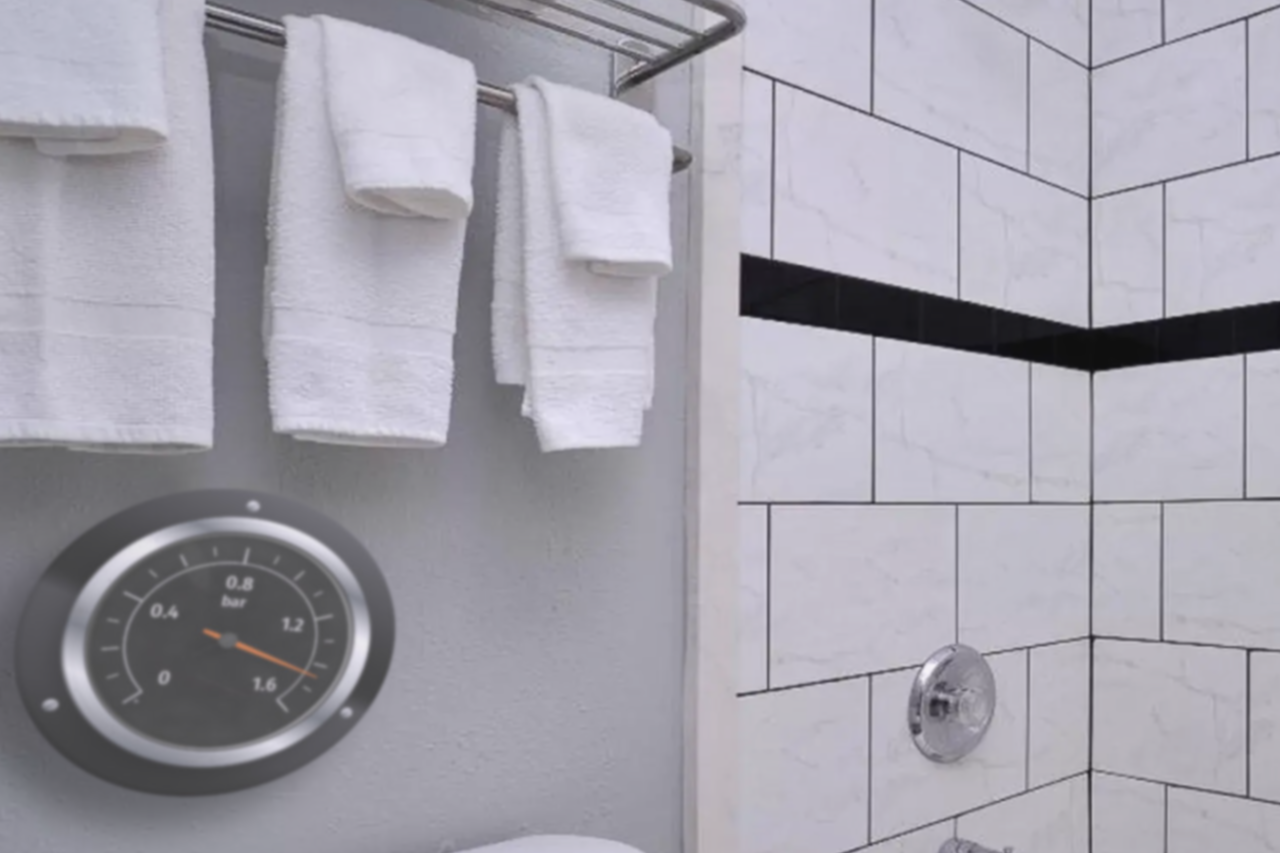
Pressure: 1.45 bar
